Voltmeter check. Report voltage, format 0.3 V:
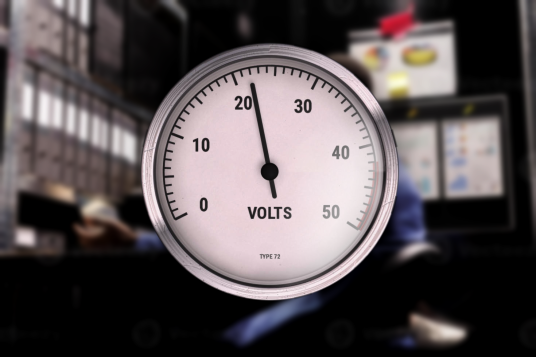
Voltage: 22 V
